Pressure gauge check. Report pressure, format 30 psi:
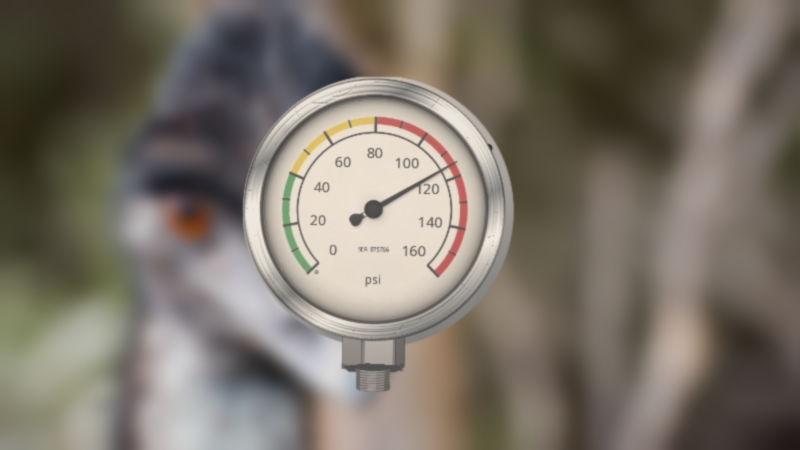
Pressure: 115 psi
